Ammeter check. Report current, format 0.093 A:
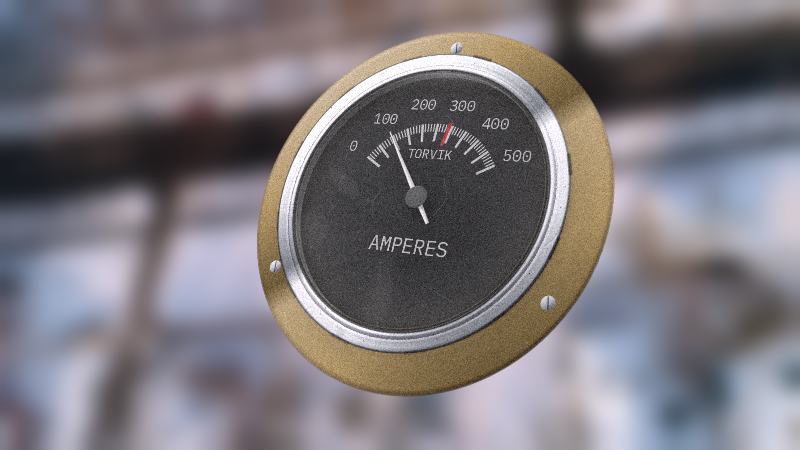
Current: 100 A
